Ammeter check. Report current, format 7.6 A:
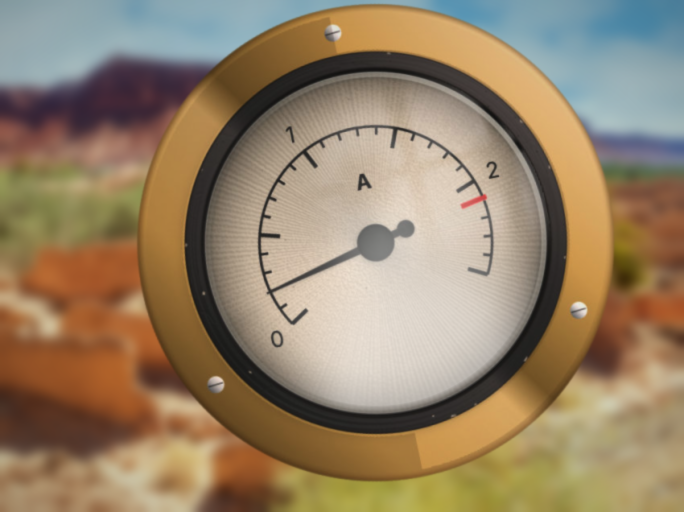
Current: 0.2 A
